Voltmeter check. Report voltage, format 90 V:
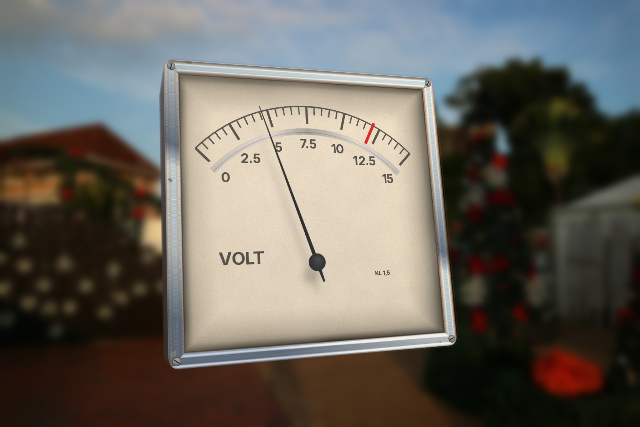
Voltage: 4.5 V
